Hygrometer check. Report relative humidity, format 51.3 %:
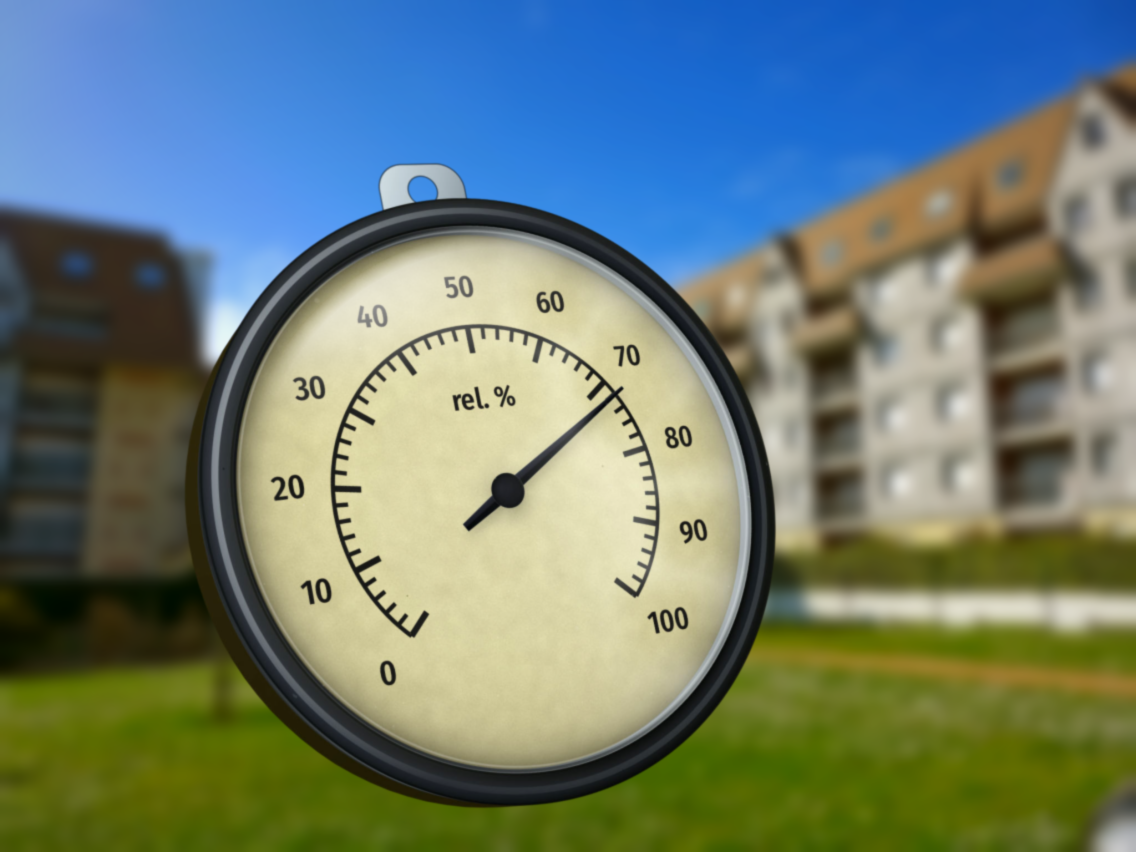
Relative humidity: 72 %
